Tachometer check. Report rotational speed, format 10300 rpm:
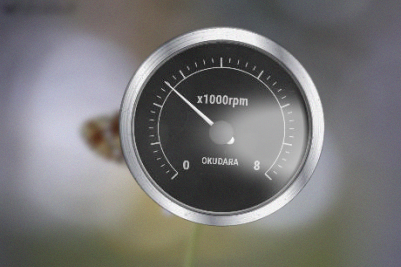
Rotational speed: 2600 rpm
